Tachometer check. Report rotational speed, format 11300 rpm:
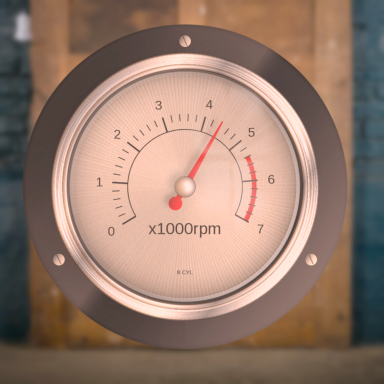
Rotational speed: 4400 rpm
